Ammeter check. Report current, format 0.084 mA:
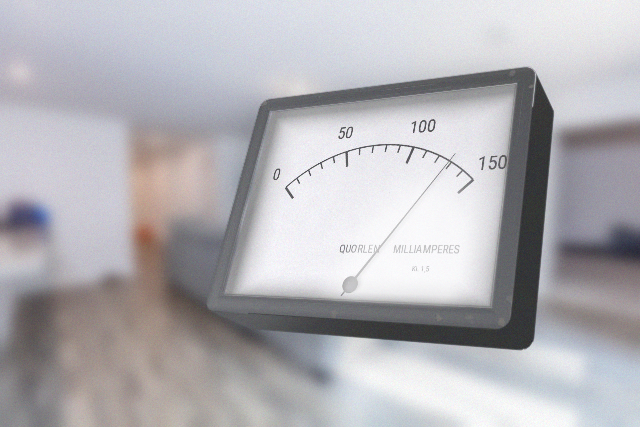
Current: 130 mA
